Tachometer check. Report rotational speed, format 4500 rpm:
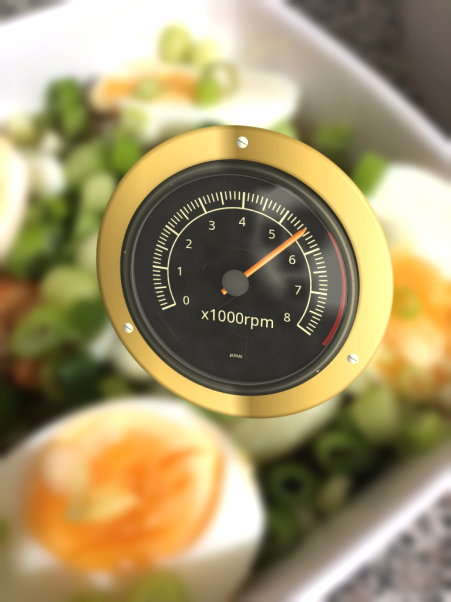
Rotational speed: 5500 rpm
